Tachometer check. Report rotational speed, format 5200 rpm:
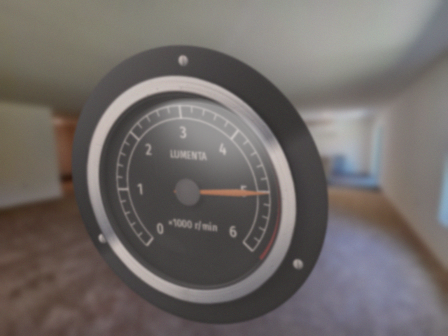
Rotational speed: 5000 rpm
